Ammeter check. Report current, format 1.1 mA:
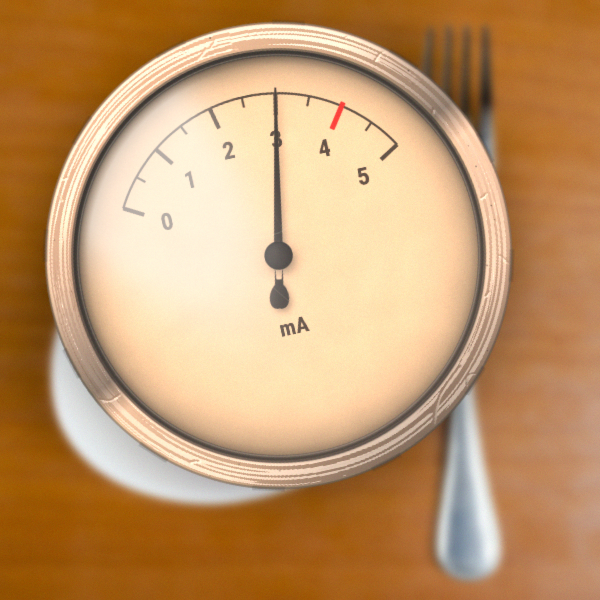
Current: 3 mA
